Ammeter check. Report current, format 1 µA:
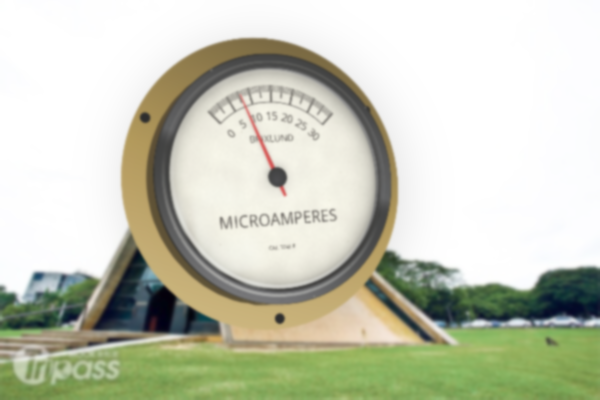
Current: 7.5 µA
